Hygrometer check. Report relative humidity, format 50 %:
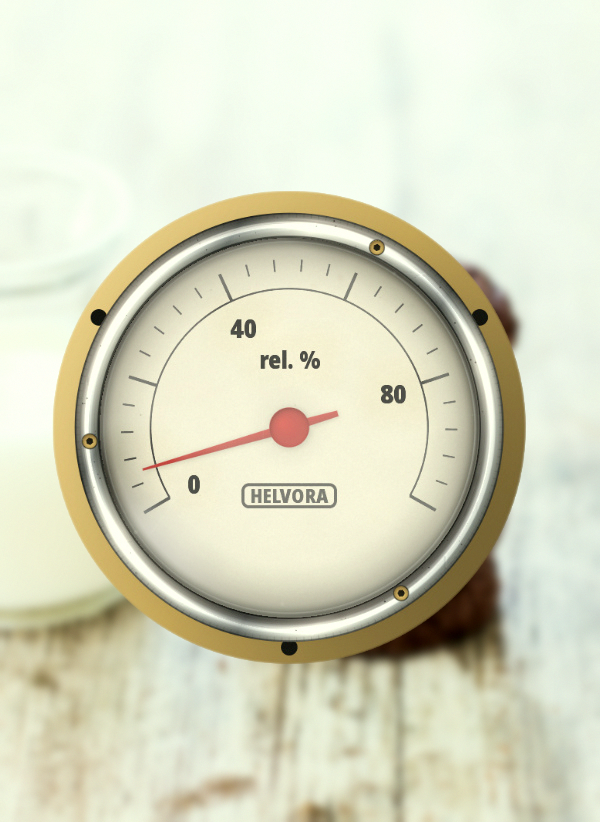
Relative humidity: 6 %
